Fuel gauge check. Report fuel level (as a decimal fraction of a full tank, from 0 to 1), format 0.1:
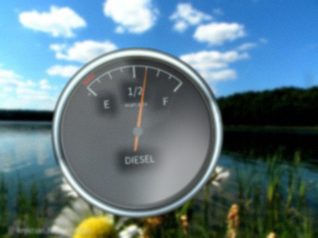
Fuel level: 0.625
